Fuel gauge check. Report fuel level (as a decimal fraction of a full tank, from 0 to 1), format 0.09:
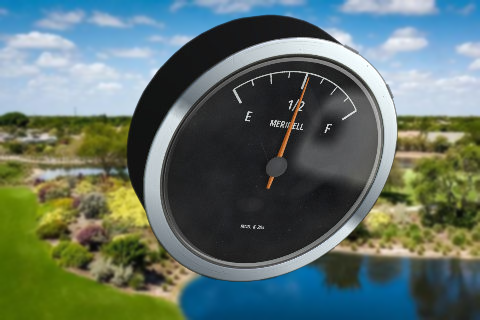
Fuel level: 0.5
